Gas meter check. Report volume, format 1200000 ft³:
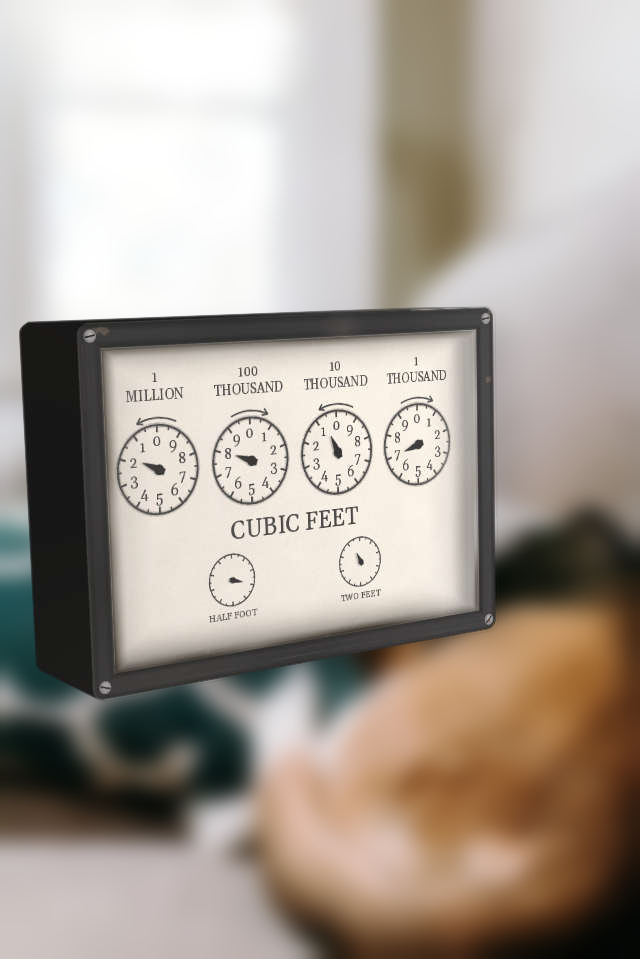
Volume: 180700 ft³
